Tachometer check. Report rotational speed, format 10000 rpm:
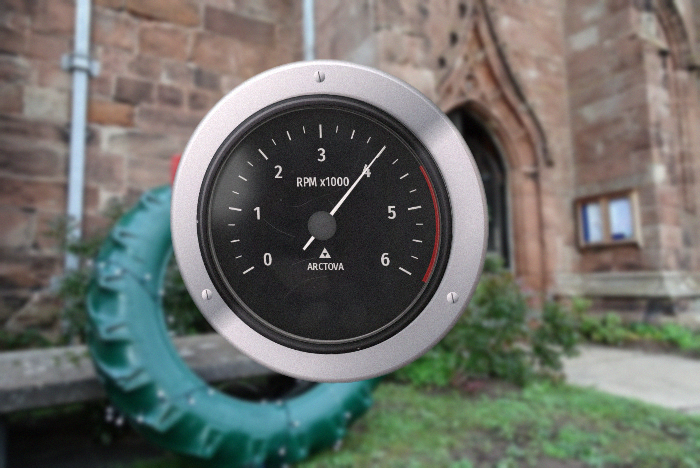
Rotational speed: 4000 rpm
